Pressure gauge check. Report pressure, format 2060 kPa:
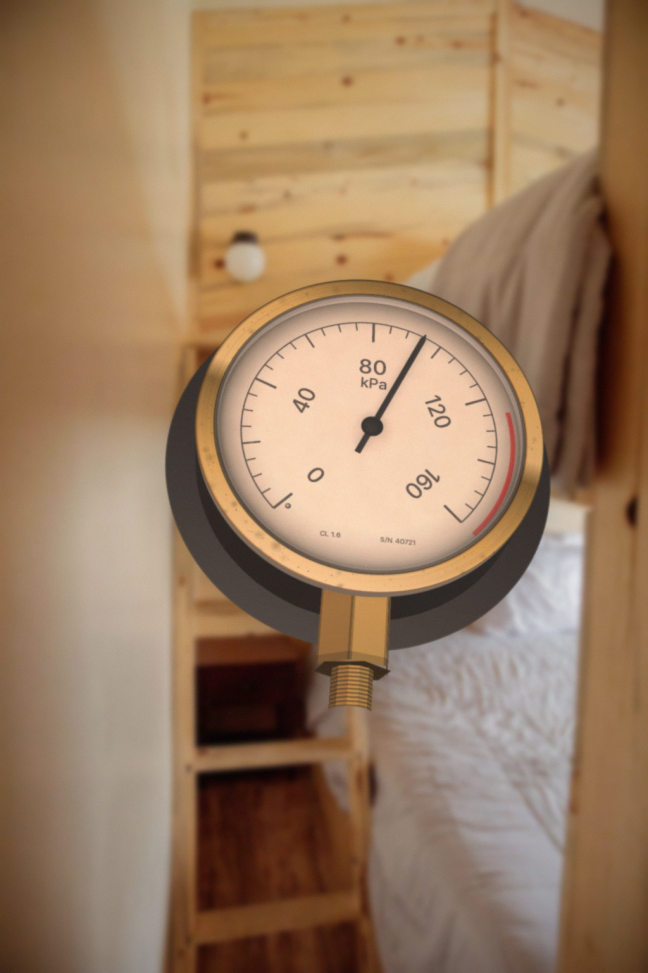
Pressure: 95 kPa
